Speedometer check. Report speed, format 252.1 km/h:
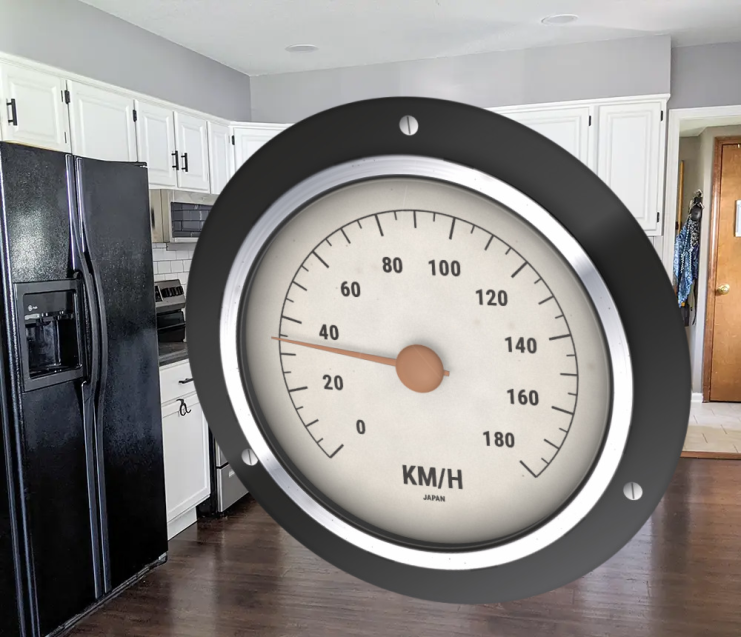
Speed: 35 km/h
